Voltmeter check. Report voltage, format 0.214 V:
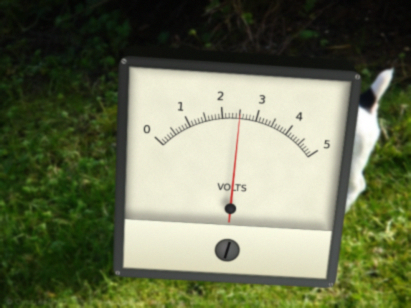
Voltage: 2.5 V
